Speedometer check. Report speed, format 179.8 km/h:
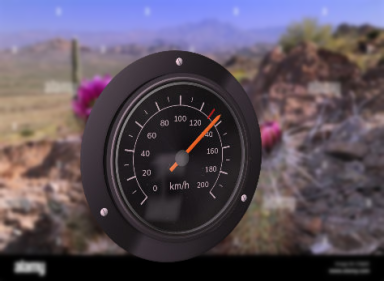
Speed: 135 km/h
